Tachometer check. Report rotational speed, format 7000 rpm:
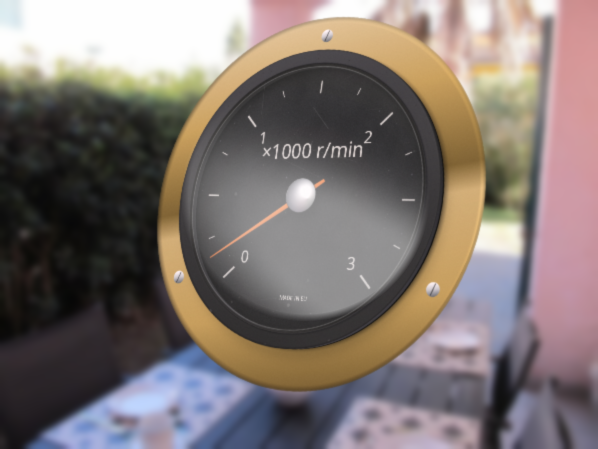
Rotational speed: 125 rpm
